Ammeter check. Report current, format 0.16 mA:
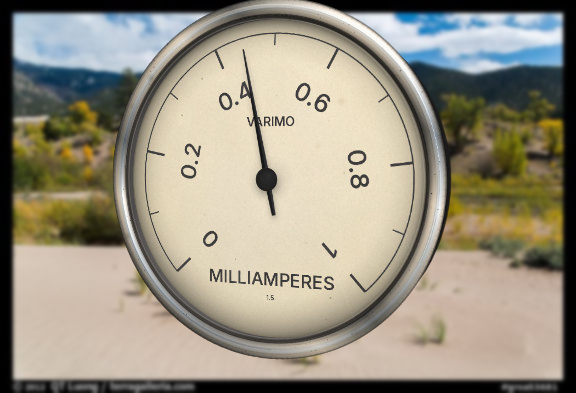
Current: 0.45 mA
